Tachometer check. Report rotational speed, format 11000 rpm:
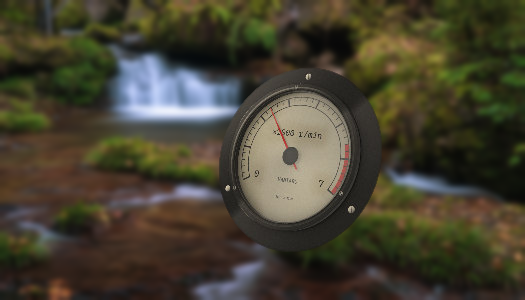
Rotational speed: 2400 rpm
